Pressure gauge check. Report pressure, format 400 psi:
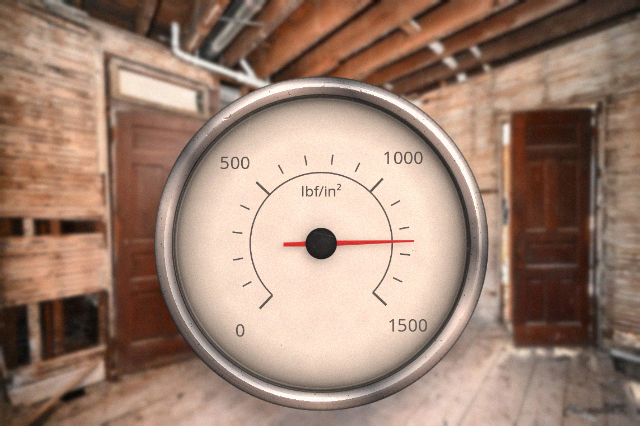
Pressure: 1250 psi
